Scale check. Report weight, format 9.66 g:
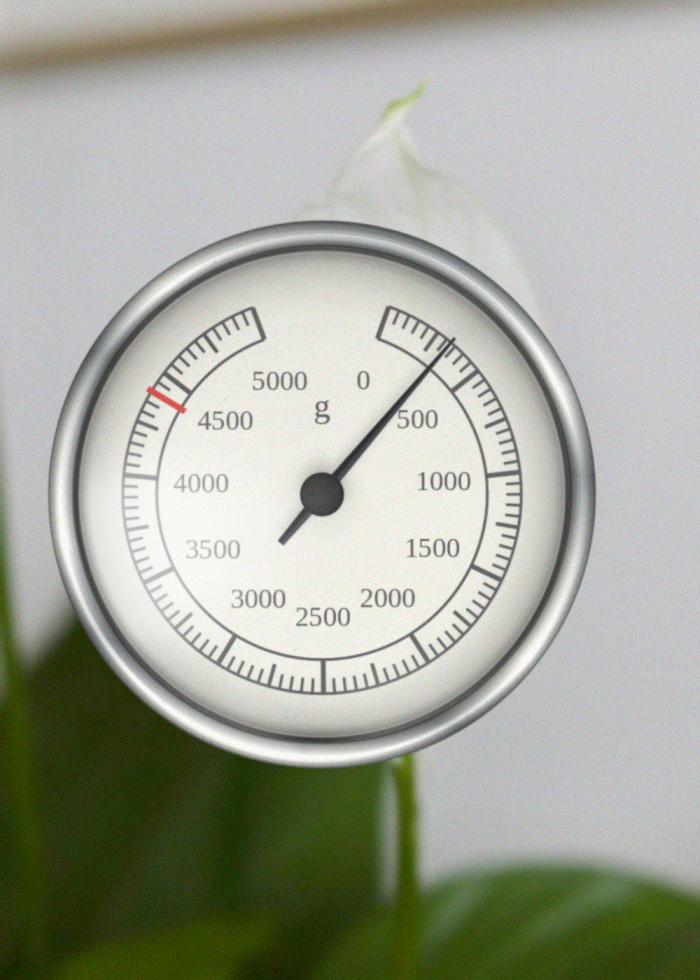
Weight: 325 g
